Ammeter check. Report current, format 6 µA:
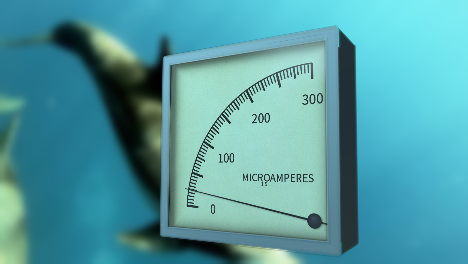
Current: 25 µA
